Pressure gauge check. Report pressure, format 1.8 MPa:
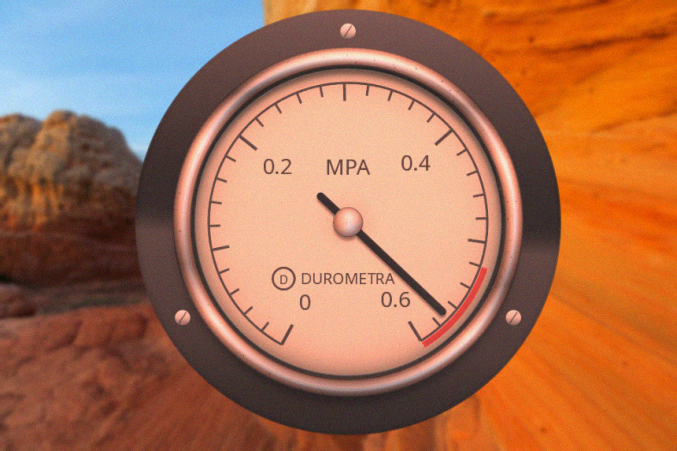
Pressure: 0.57 MPa
